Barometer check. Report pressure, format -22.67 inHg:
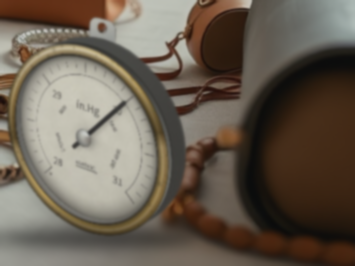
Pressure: 30 inHg
